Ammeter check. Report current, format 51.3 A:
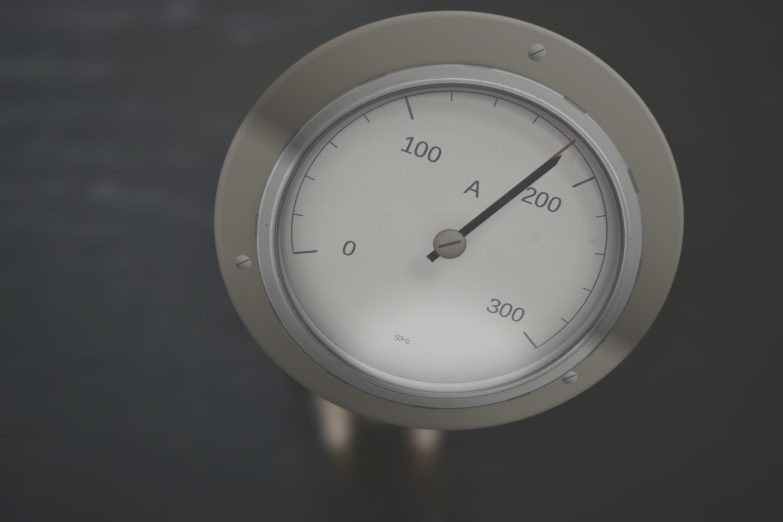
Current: 180 A
